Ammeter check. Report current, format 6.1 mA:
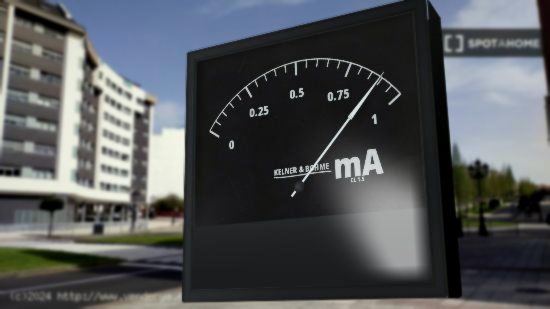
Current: 0.9 mA
